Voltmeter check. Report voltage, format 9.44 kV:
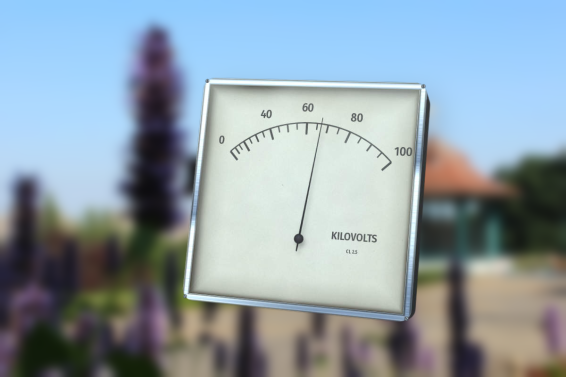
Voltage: 67.5 kV
